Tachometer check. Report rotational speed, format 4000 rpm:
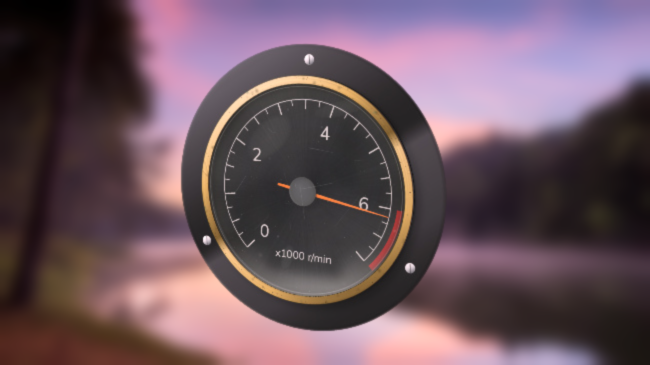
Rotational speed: 6125 rpm
